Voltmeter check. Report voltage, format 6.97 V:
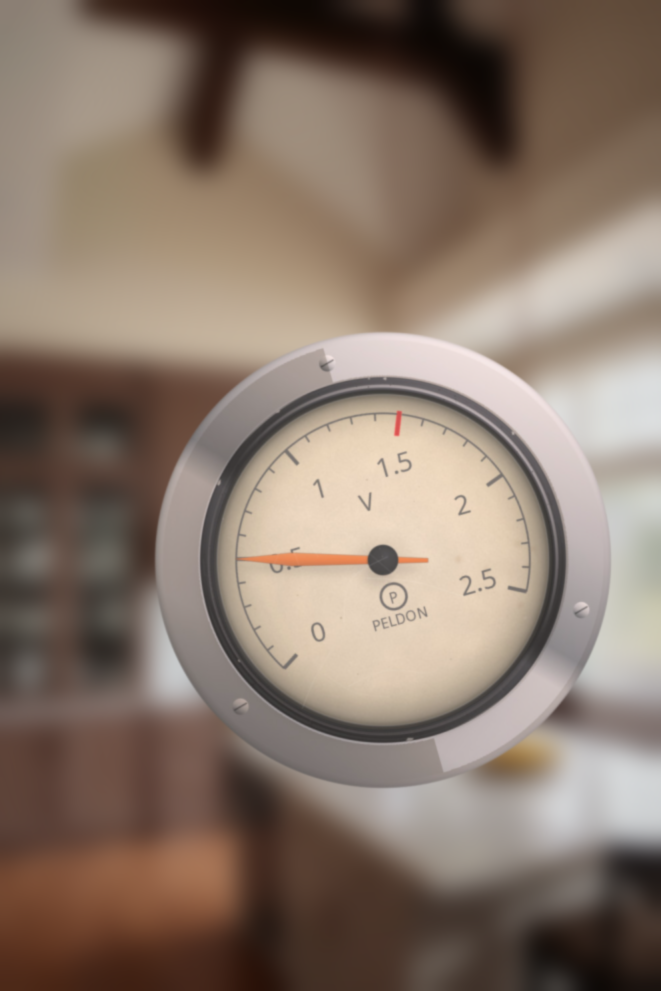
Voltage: 0.5 V
